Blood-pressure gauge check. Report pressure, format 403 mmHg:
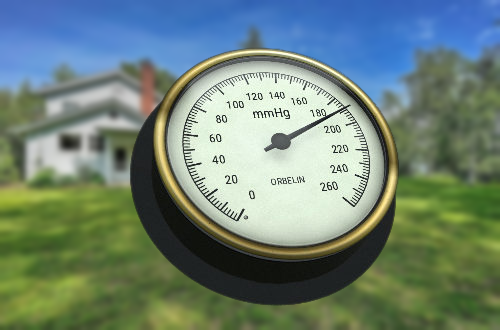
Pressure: 190 mmHg
